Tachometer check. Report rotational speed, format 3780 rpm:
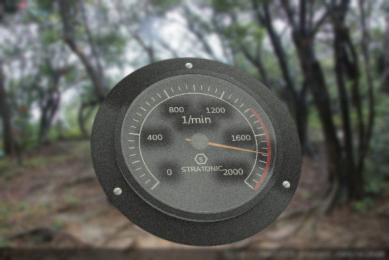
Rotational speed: 1750 rpm
